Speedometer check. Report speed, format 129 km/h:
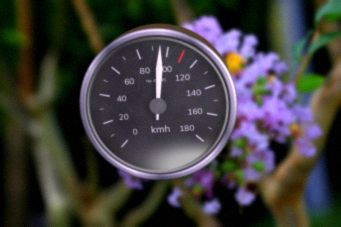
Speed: 95 km/h
